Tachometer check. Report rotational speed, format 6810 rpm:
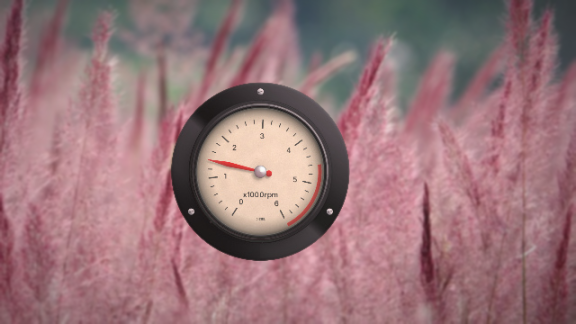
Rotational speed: 1400 rpm
